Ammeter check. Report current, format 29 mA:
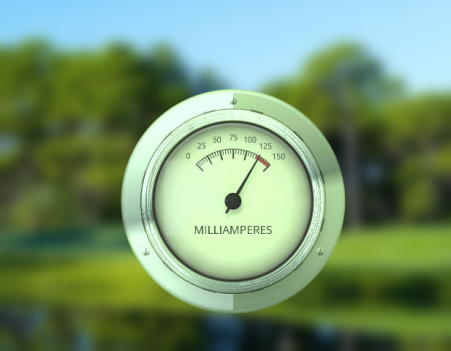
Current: 125 mA
